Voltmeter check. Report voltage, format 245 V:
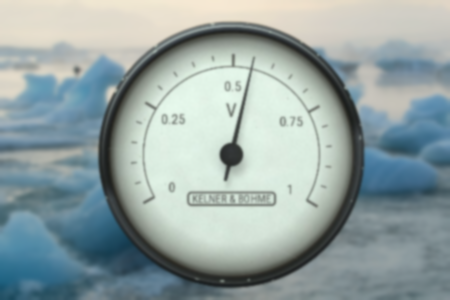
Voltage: 0.55 V
